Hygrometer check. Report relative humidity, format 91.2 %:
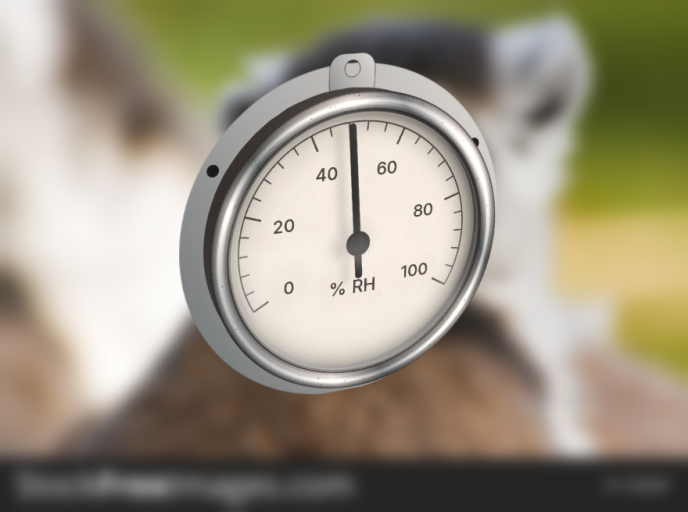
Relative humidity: 48 %
